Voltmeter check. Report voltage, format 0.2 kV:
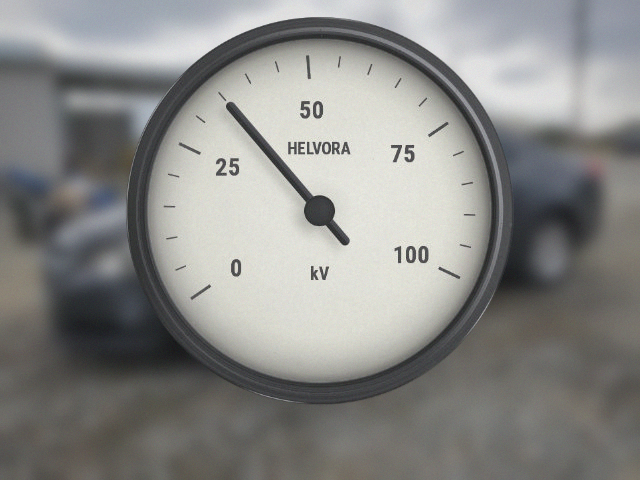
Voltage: 35 kV
